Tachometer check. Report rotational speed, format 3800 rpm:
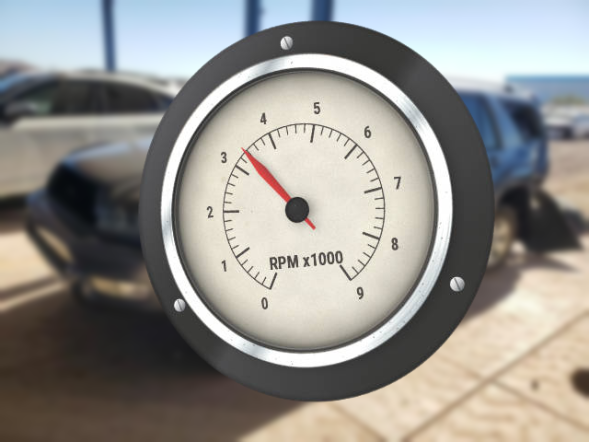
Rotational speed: 3400 rpm
